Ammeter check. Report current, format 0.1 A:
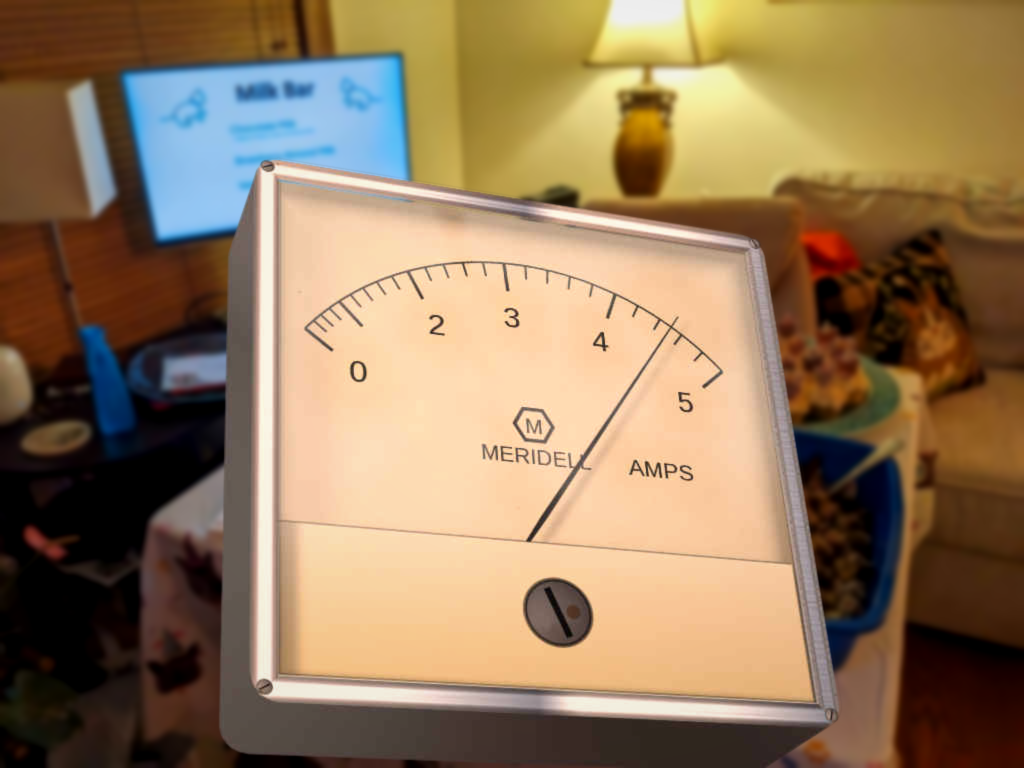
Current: 4.5 A
